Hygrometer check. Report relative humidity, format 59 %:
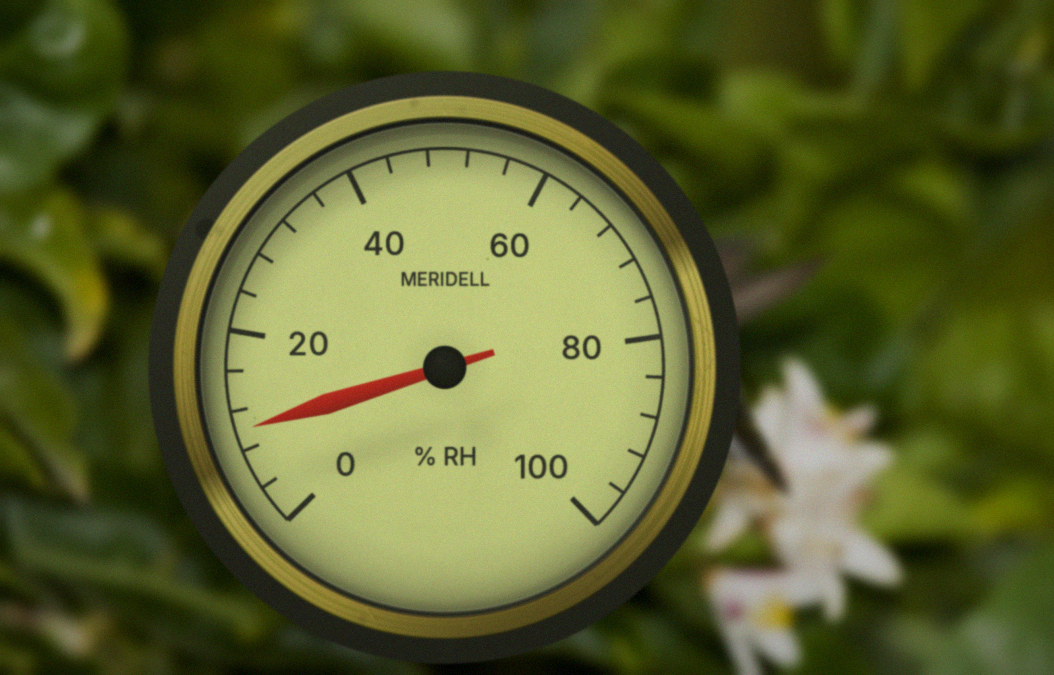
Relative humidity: 10 %
